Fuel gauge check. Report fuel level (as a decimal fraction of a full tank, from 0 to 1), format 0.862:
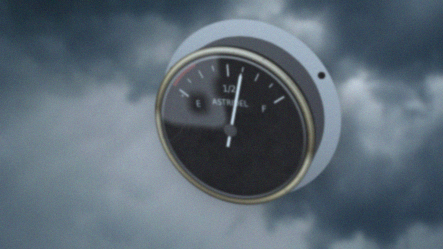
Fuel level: 0.625
